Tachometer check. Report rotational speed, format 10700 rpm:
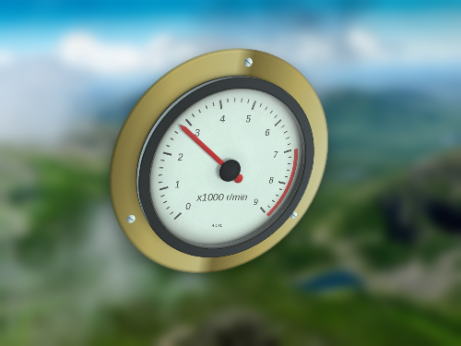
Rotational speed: 2800 rpm
